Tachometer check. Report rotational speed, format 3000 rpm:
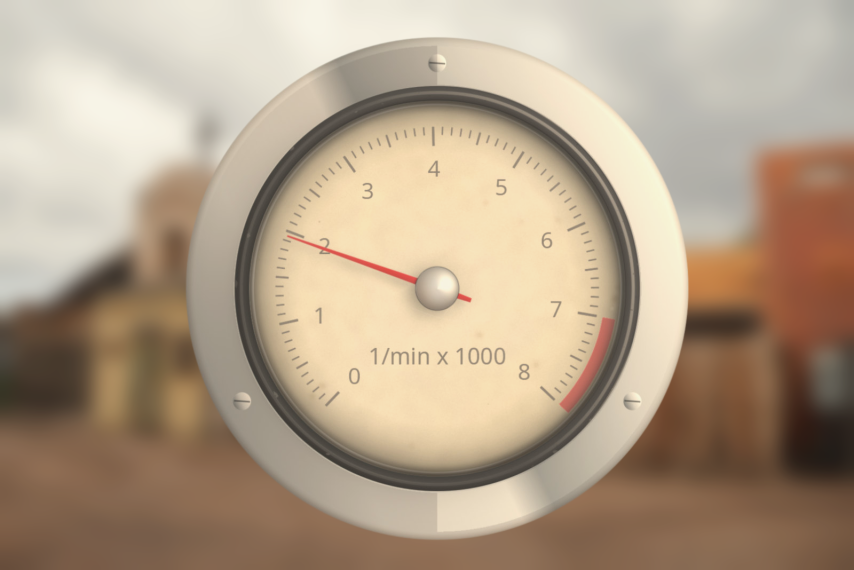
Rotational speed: 1950 rpm
